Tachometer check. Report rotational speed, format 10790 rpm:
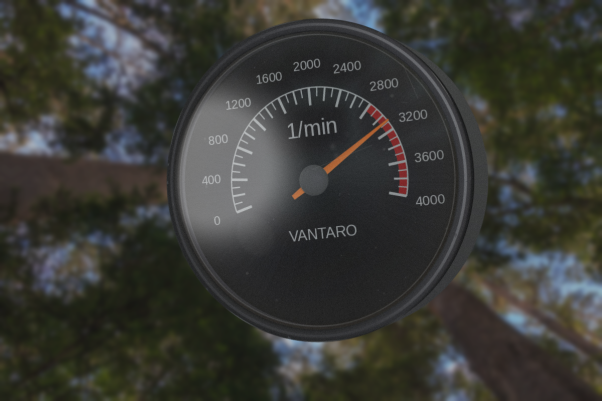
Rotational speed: 3100 rpm
